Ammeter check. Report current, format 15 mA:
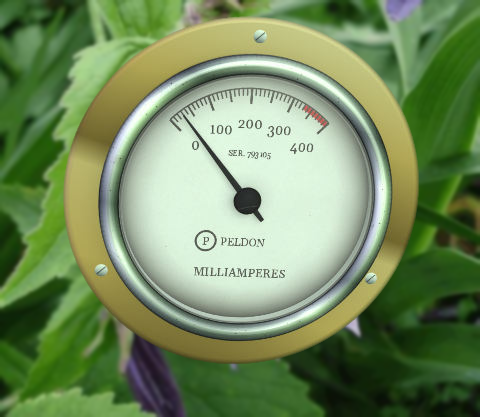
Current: 30 mA
